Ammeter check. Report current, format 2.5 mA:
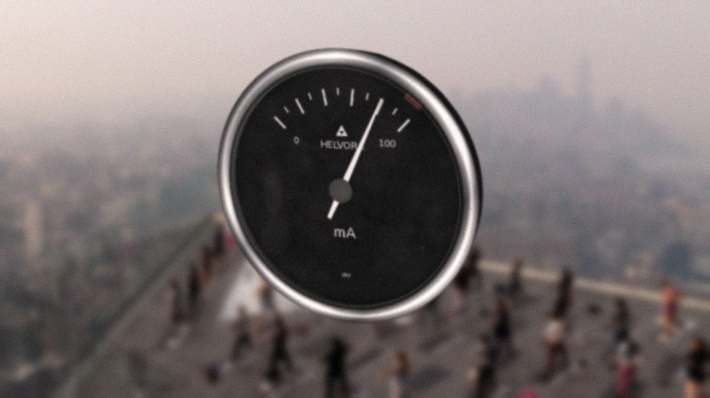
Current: 80 mA
